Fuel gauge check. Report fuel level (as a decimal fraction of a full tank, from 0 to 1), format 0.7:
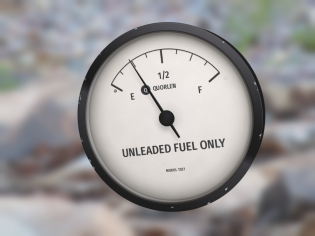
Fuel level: 0.25
